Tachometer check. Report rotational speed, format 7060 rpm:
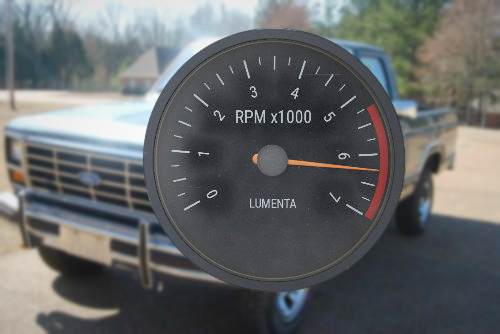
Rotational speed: 6250 rpm
